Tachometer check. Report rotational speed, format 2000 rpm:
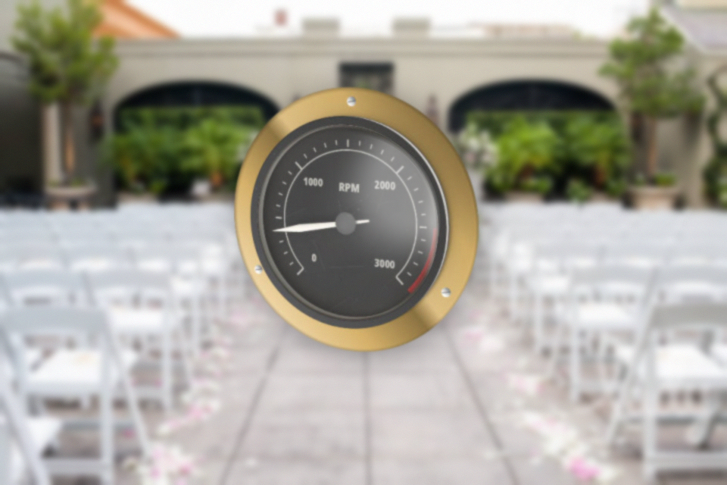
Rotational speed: 400 rpm
